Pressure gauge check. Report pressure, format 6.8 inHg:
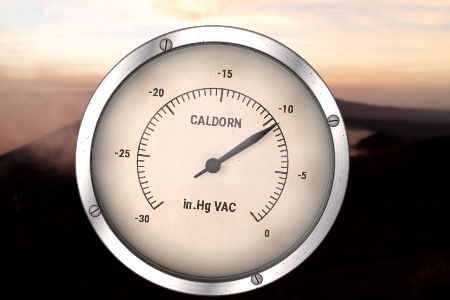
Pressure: -9.5 inHg
